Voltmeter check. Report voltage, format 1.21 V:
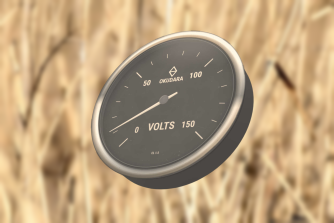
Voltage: 10 V
